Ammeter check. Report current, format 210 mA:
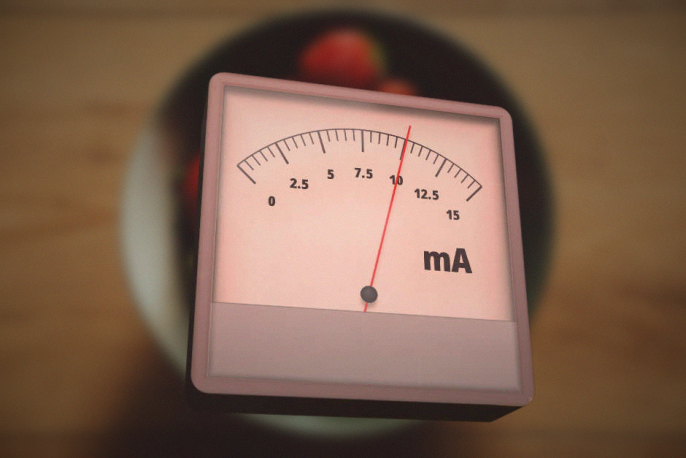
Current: 10 mA
